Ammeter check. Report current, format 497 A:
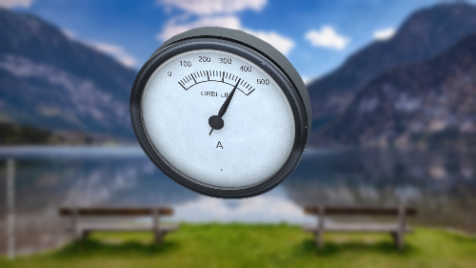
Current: 400 A
